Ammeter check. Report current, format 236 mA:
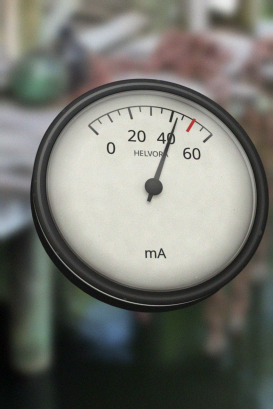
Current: 42.5 mA
